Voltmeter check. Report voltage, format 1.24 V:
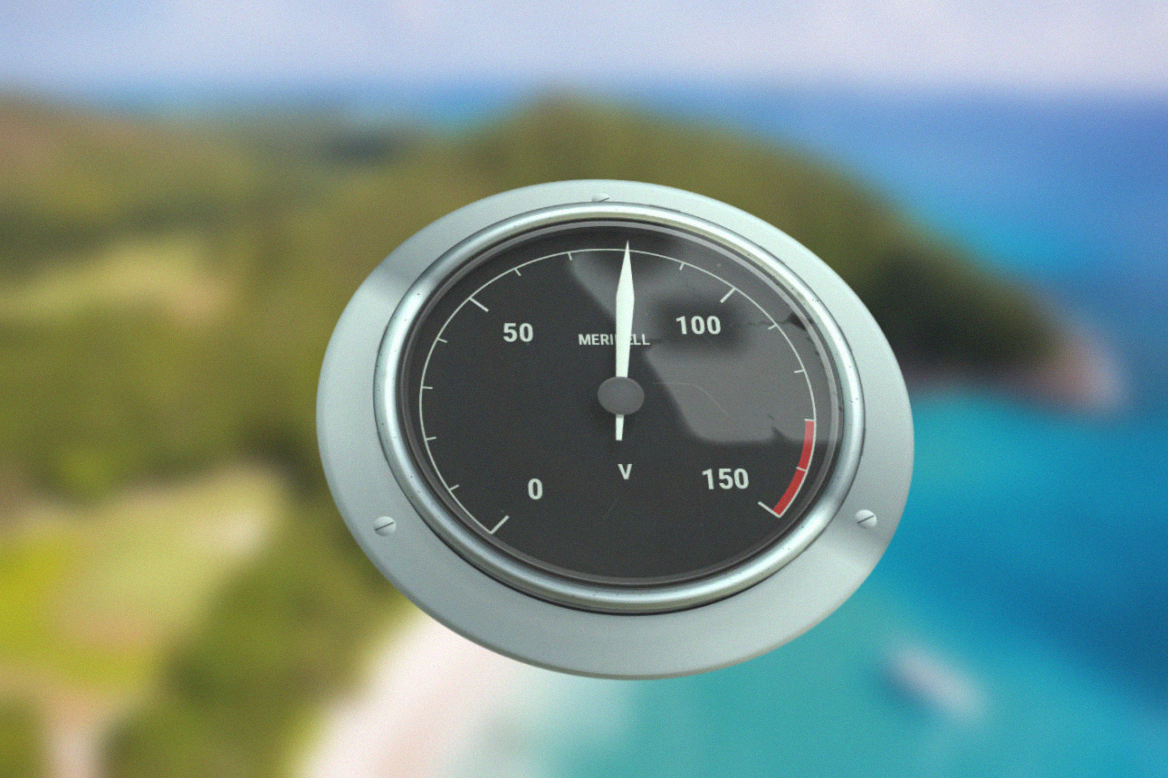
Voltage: 80 V
